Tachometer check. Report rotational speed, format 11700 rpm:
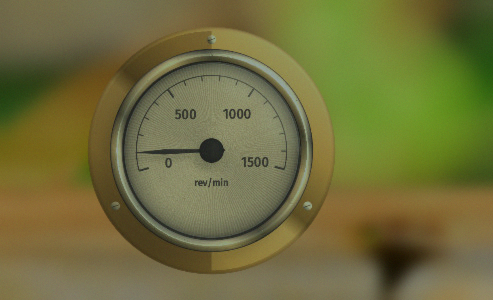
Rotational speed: 100 rpm
